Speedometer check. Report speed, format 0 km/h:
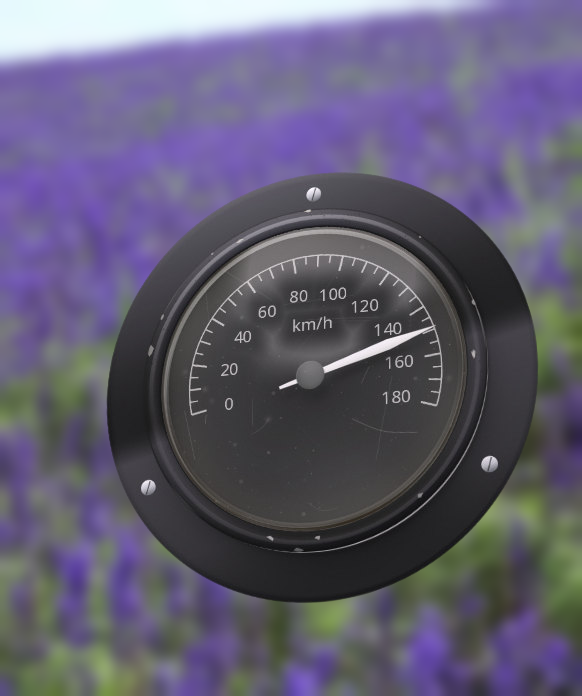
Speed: 150 km/h
